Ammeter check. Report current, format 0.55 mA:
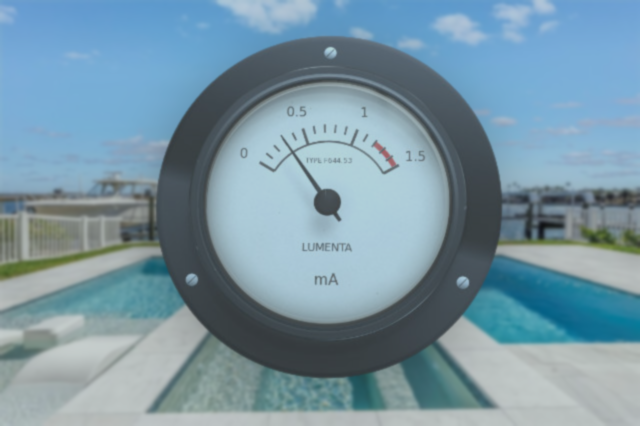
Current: 0.3 mA
